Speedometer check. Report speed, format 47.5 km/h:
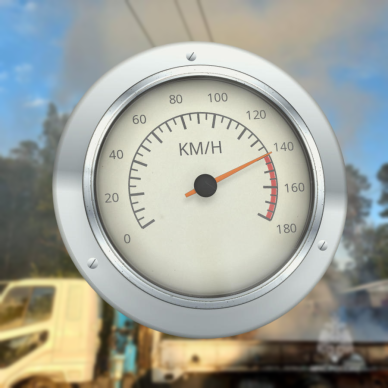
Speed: 140 km/h
